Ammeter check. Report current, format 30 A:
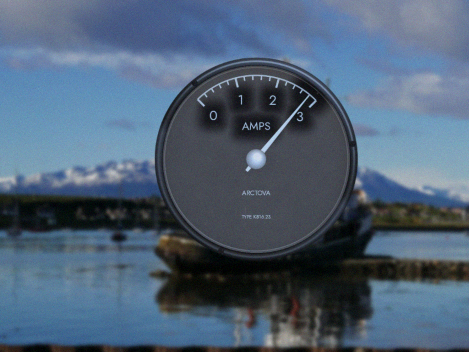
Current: 2.8 A
